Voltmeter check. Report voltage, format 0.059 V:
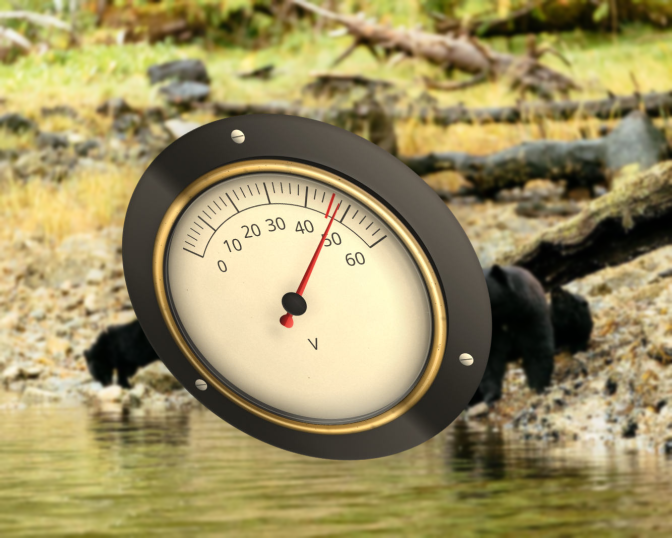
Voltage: 48 V
